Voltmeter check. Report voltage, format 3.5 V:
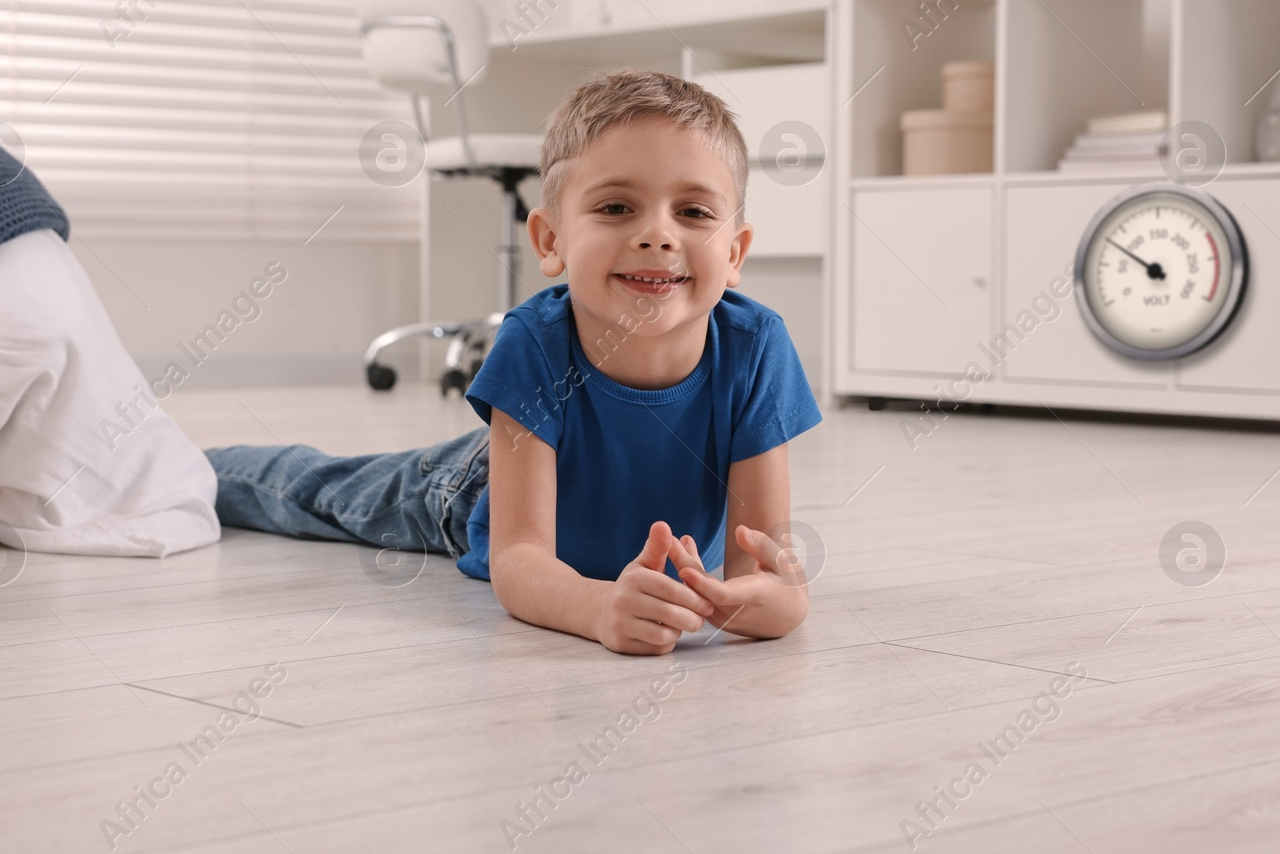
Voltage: 80 V
